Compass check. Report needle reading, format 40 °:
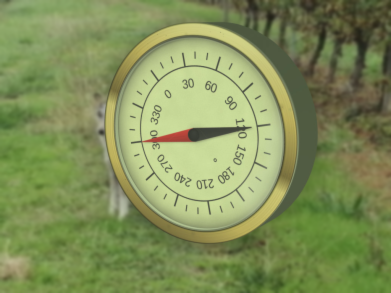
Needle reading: 300 °
